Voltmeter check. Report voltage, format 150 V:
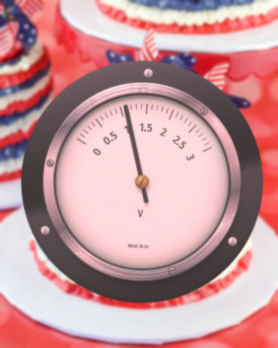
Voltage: 1.1 V
